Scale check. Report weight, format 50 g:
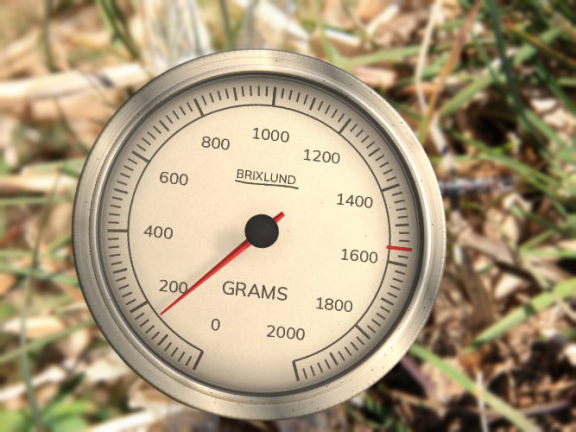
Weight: 150 g
